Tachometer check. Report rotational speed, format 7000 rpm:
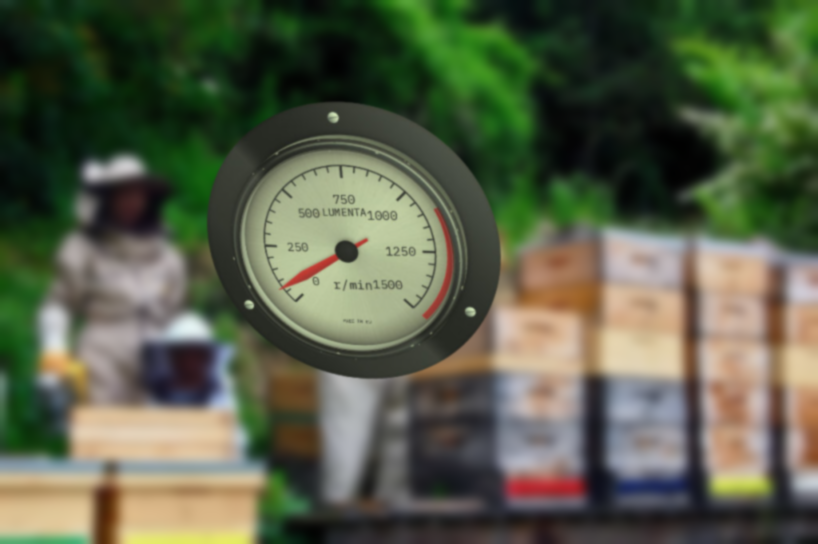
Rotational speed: 75 rpm
